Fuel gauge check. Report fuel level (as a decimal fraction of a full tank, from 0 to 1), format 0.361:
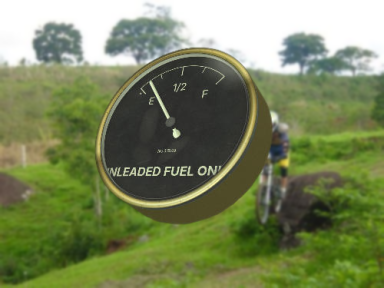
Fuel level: 0.125
